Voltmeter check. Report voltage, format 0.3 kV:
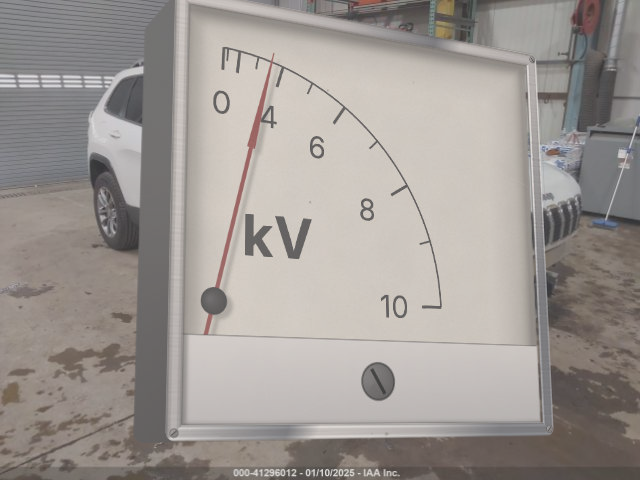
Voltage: 3.5 kV
